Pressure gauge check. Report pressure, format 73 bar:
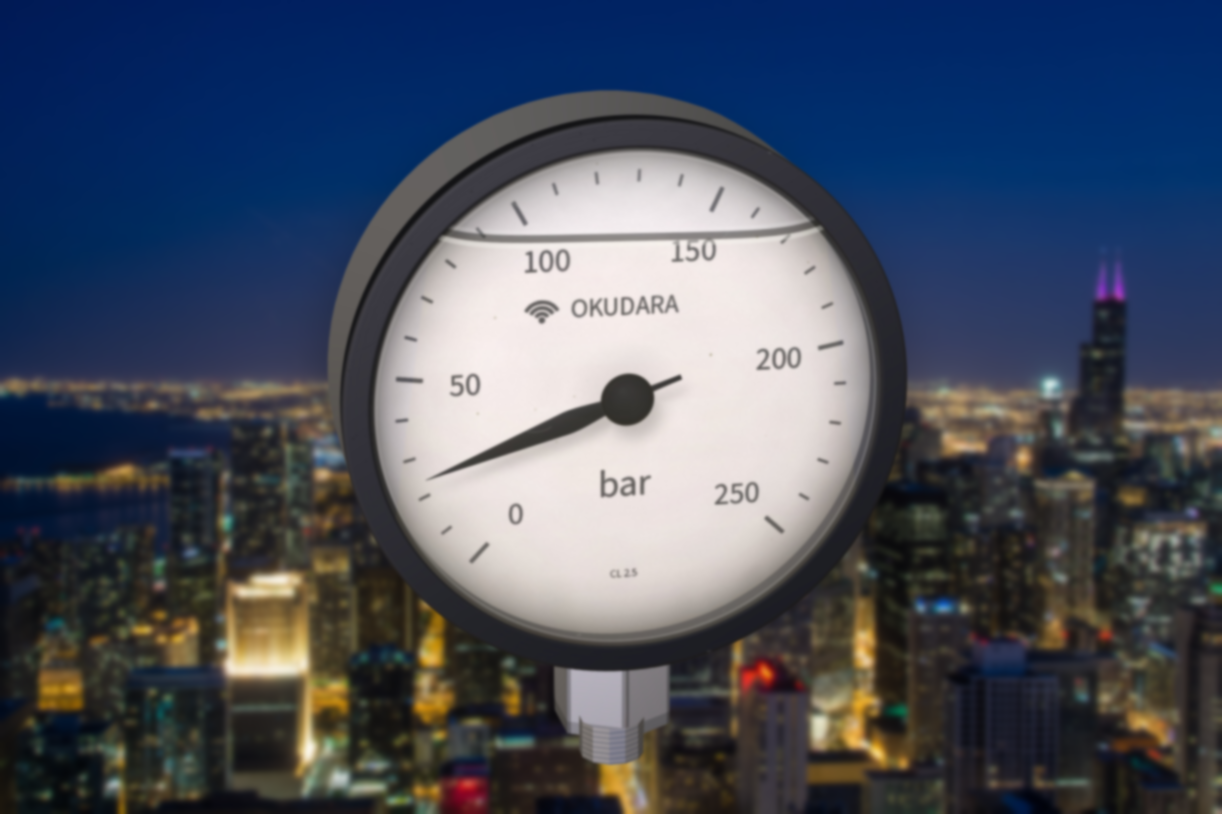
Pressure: 25 bar
